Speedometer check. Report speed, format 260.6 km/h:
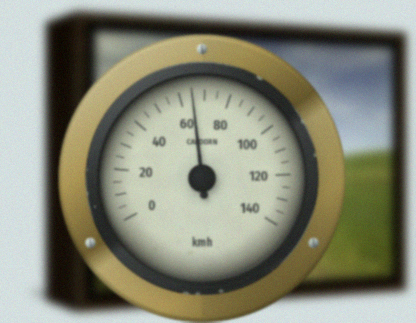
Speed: 65 km/h
